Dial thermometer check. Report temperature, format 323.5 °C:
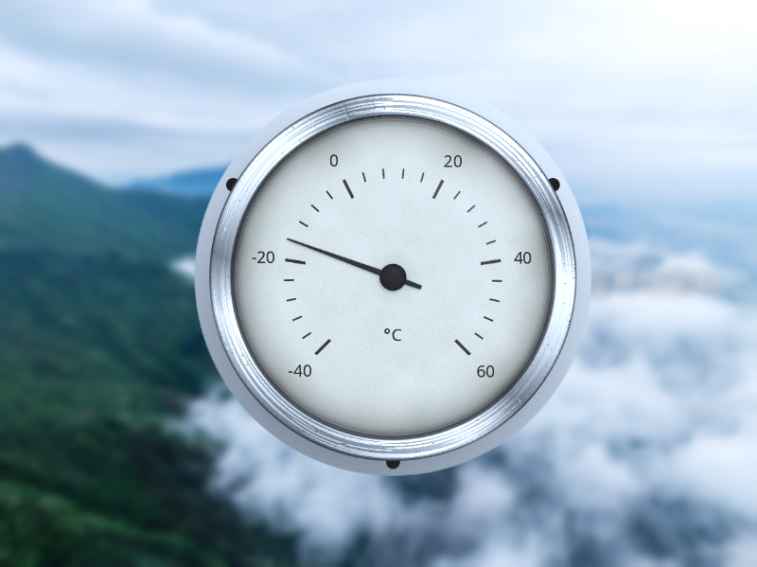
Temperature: -16 °C
